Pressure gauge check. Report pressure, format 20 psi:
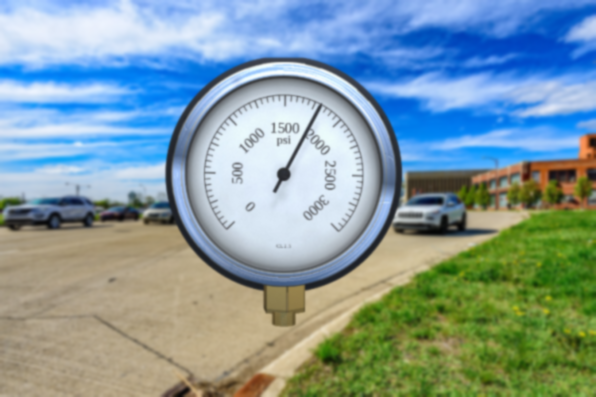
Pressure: 1800 psi
